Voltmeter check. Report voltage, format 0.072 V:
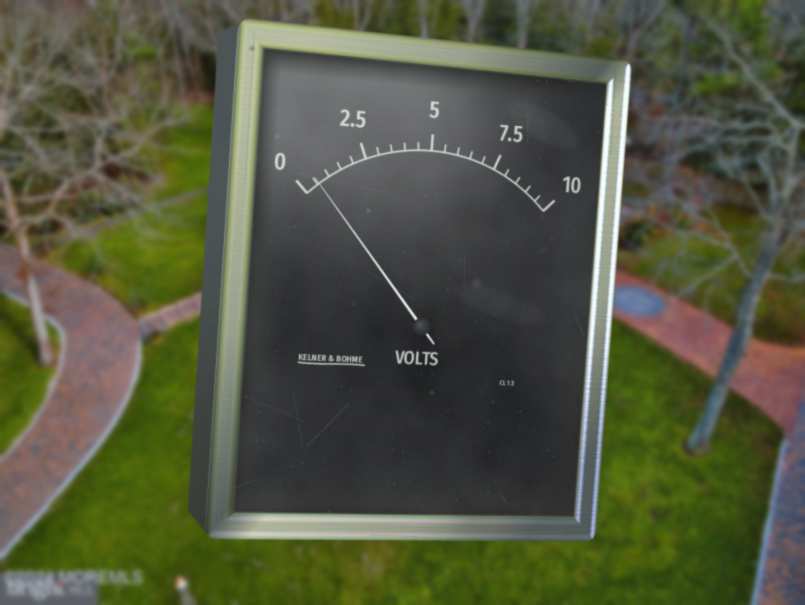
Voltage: 0.5 V
